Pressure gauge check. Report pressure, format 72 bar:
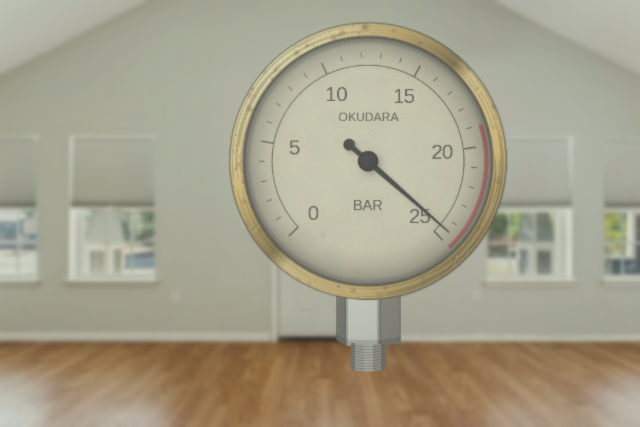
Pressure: 24.5 bar
